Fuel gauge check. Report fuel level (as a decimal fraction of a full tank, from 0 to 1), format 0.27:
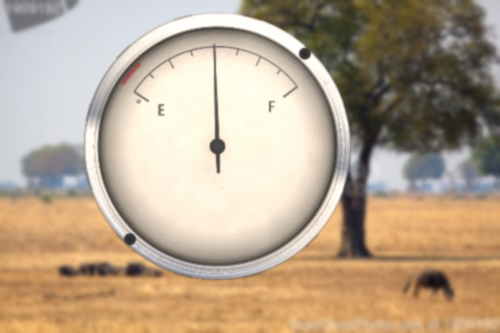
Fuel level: 0.5
